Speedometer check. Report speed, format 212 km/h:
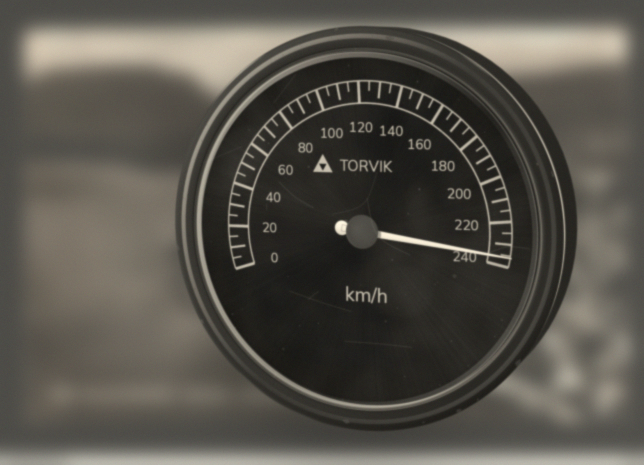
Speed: 235 km/h
